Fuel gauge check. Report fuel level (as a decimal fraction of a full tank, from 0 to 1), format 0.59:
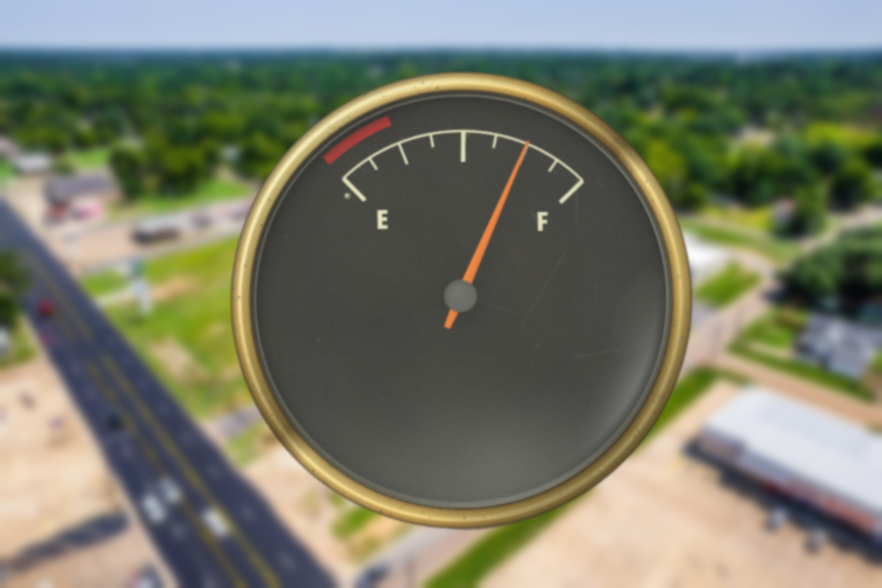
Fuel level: 0.75
